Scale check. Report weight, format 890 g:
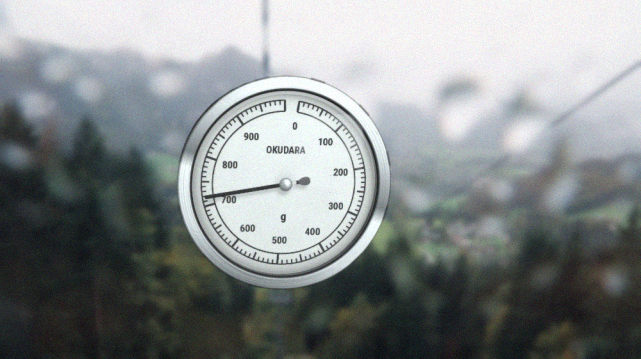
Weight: 720 g
